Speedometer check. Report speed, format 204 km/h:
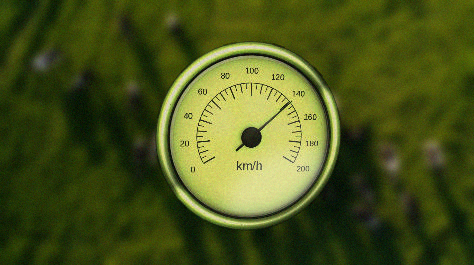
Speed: 140 km/h
